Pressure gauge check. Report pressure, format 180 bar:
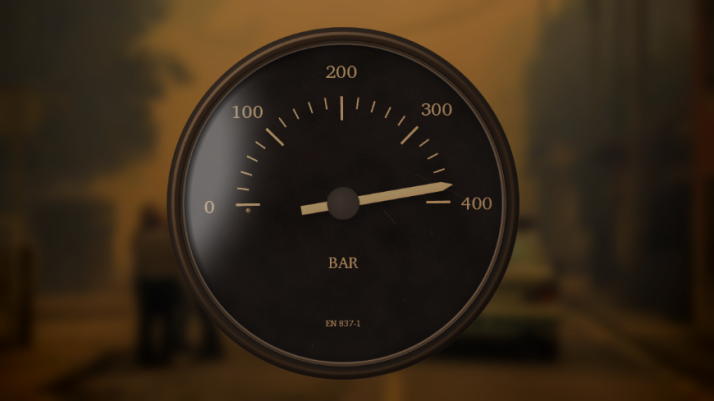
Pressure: 380 bar
